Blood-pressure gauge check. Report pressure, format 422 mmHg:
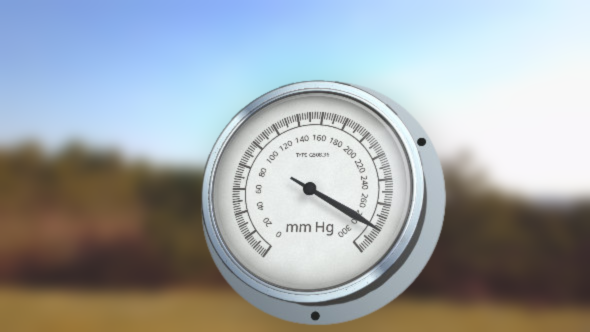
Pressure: 280 mmHg
